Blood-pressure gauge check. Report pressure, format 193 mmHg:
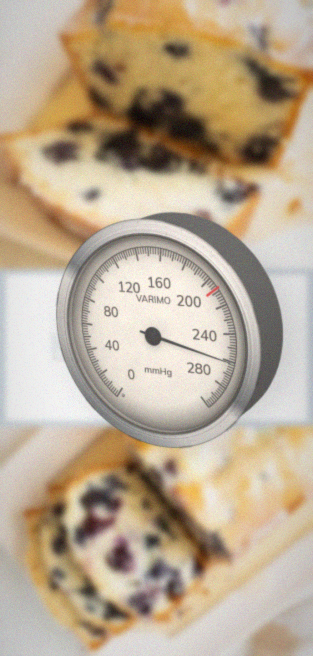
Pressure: 260 mmHg
